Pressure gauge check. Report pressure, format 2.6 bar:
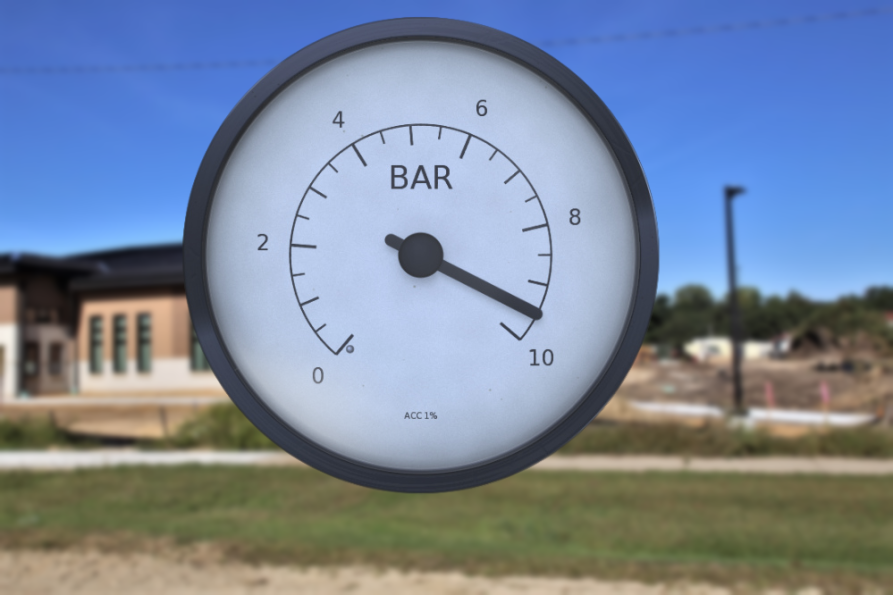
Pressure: 9.5 bar
